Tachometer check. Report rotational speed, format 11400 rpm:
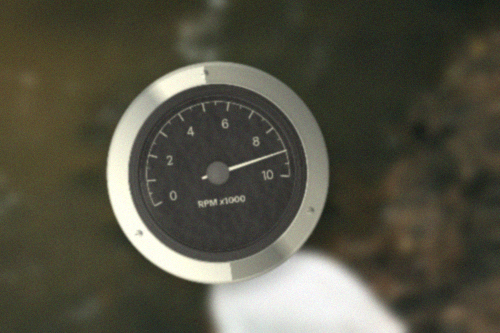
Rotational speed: 9000 rpm
